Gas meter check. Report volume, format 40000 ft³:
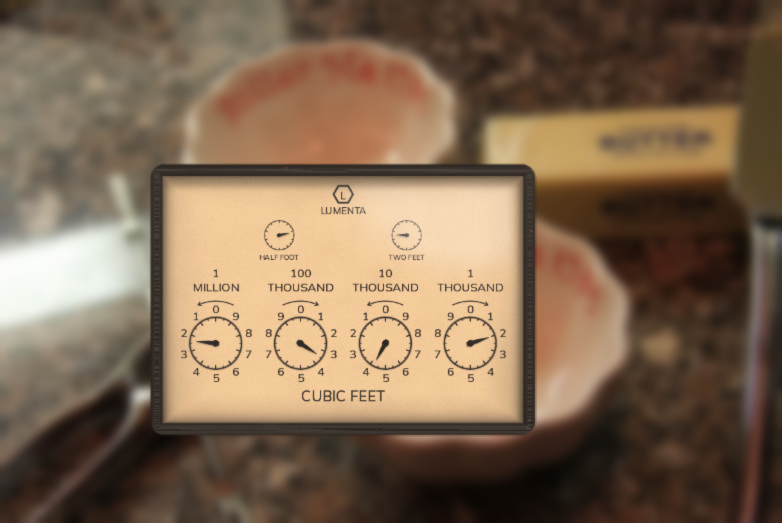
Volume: 234200 ft³
